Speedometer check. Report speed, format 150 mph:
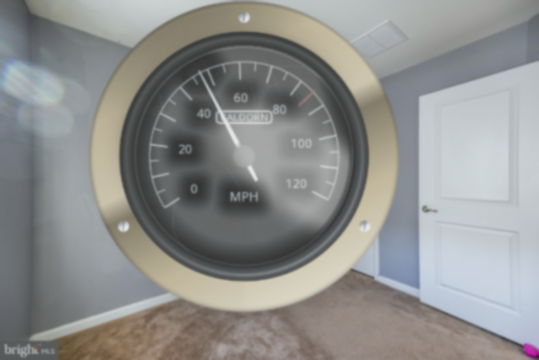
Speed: 47.5 mph
